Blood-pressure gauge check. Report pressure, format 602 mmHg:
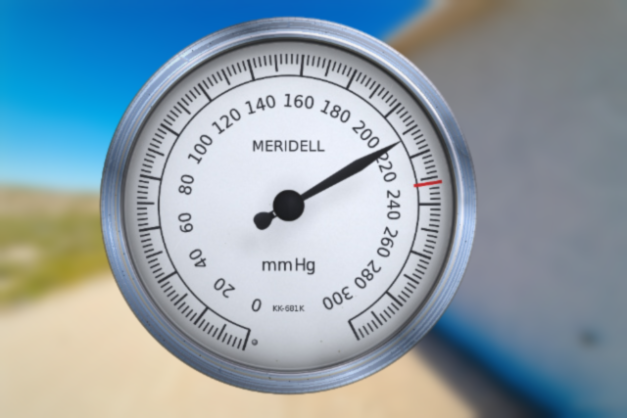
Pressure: 212 mmHg
